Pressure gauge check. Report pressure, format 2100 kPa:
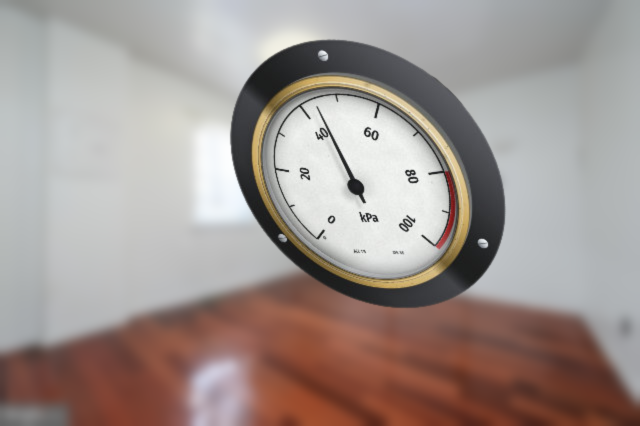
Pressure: 45 kPa
